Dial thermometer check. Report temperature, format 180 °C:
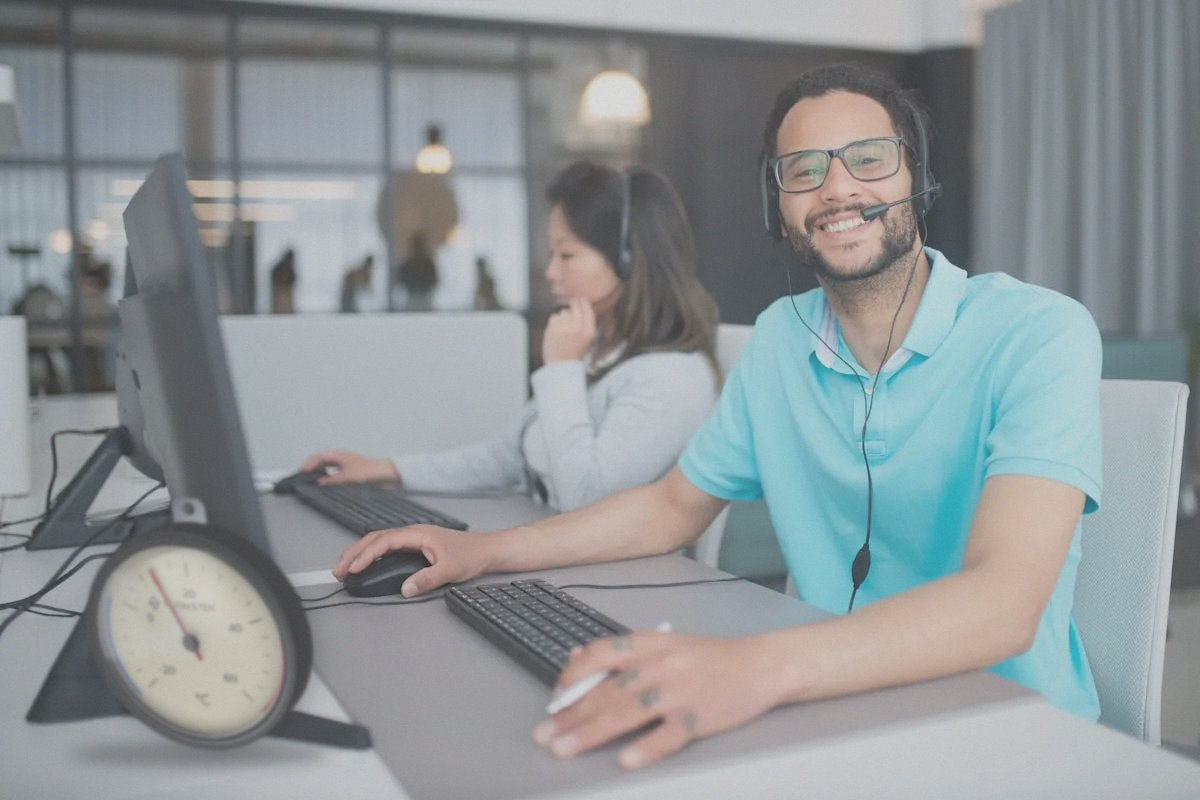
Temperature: 12 °C
